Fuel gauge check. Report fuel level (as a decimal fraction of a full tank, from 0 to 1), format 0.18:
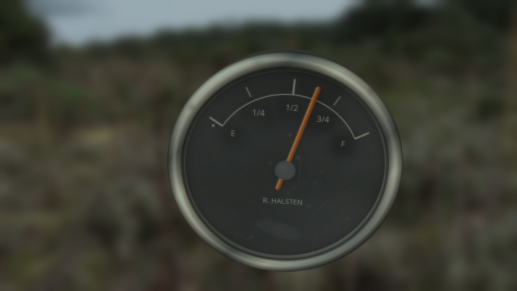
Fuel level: 0.625
